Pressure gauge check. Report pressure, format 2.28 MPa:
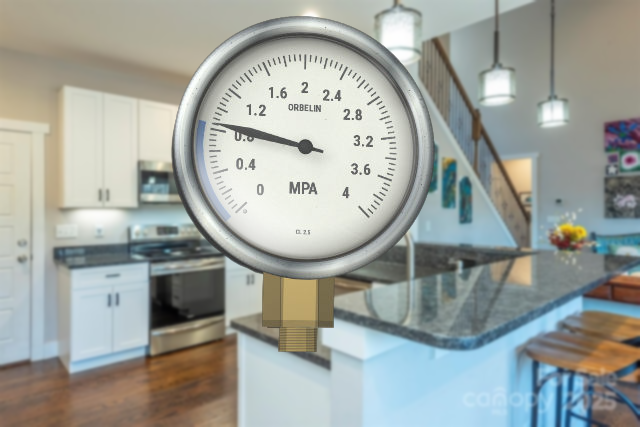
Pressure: 0.85 MPa
